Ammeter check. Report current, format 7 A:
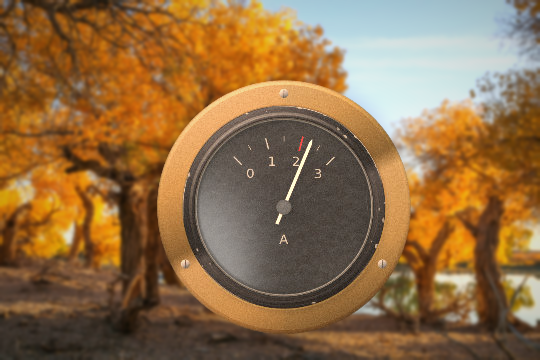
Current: 2.25 A
